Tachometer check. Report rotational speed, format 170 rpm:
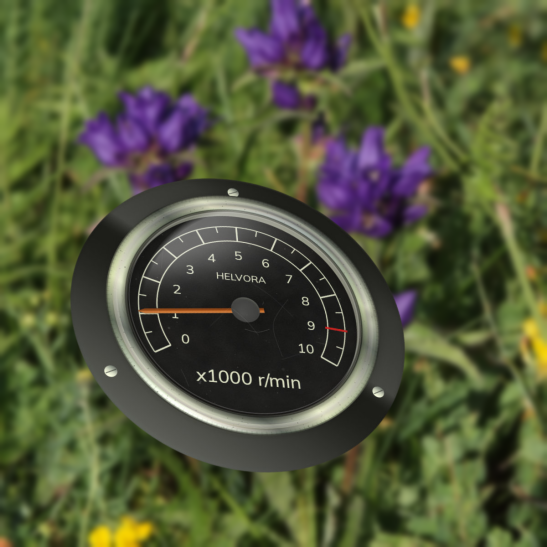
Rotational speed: 1000 rpm
